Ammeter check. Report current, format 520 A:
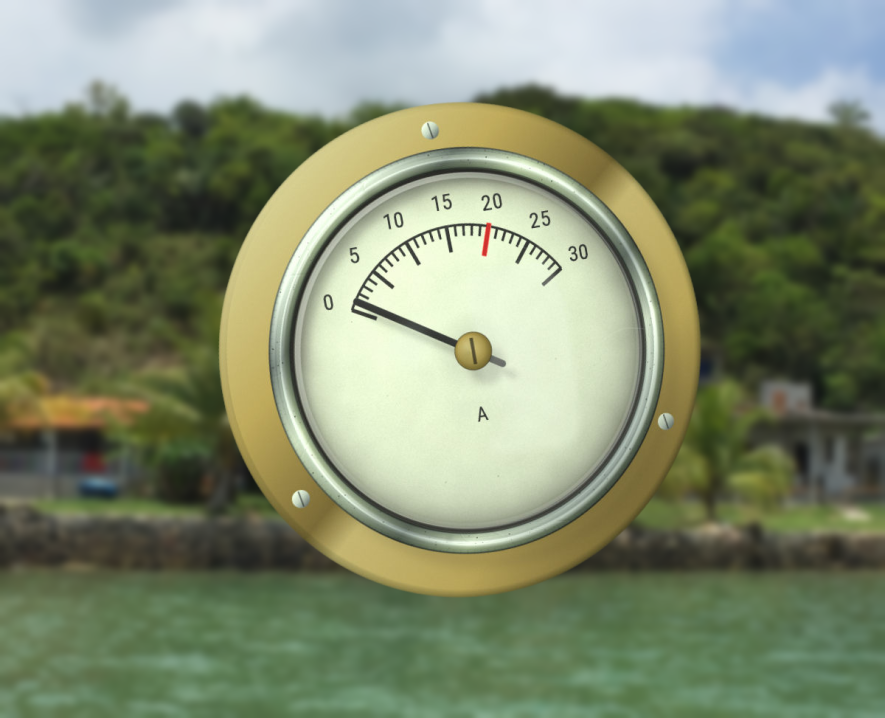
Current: 1 A
